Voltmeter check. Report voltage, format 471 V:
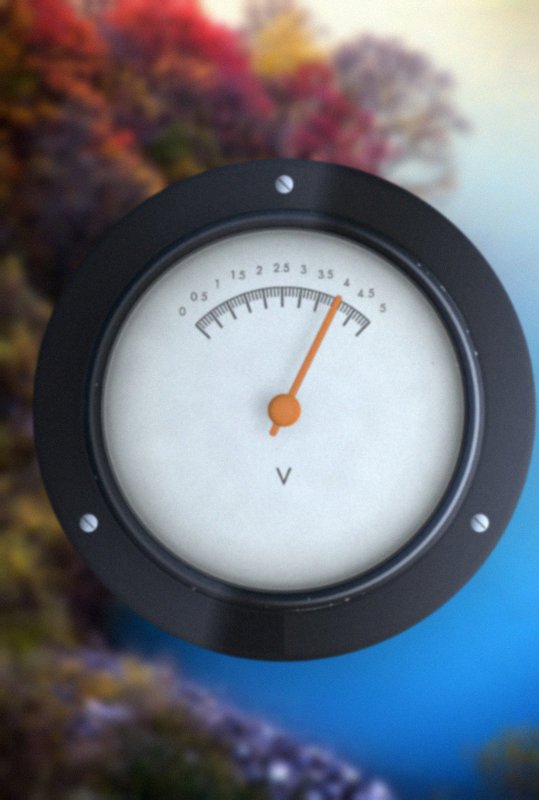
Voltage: 4 V
